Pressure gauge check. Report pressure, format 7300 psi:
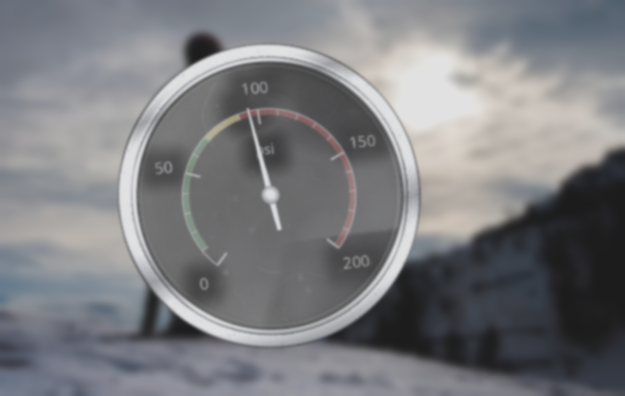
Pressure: 95 psi
